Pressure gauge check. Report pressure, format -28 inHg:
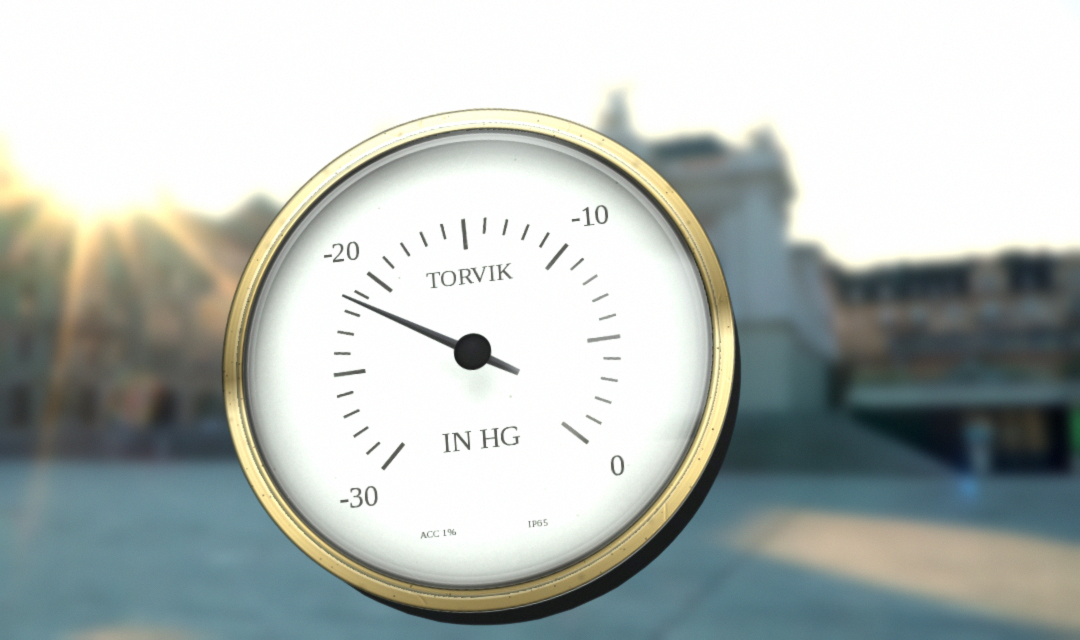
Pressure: -21.5 inHg
